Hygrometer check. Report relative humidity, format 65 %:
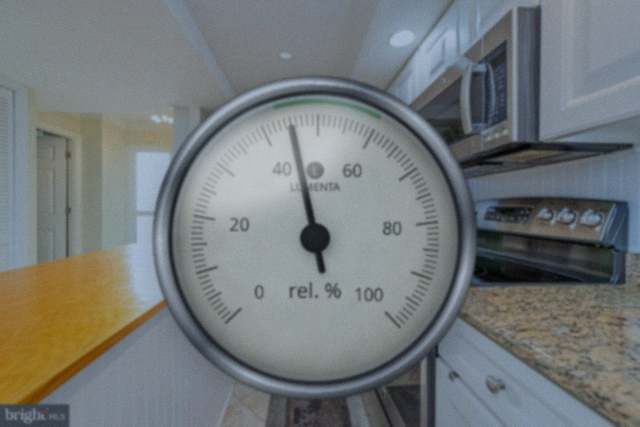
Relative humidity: 45 %
